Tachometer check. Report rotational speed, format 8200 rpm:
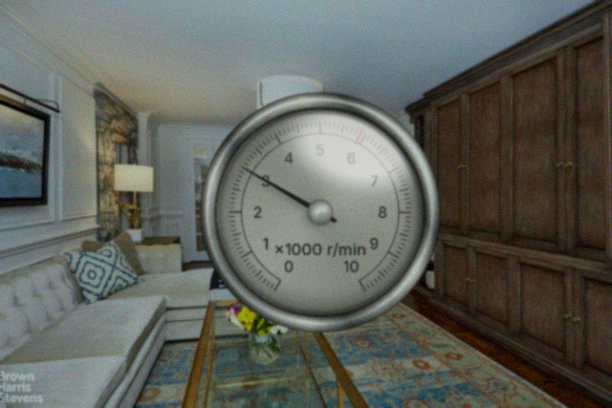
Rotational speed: 3000 rpm
